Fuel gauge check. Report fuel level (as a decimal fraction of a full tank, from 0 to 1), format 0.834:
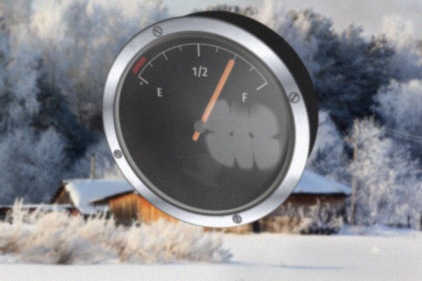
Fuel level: 0.75
